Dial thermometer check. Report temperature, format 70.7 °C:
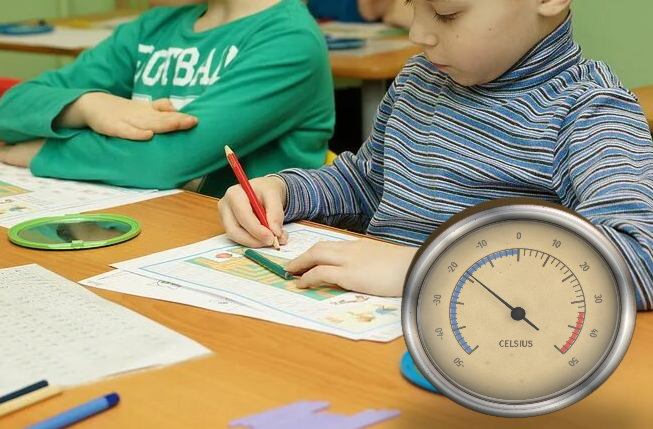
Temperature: -18 °C
